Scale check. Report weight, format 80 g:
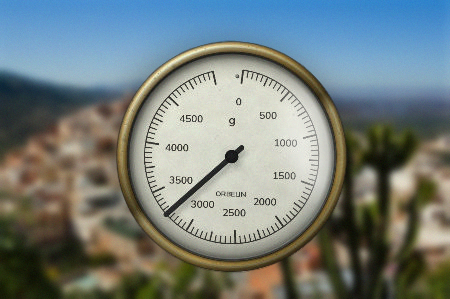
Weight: 3250 g
